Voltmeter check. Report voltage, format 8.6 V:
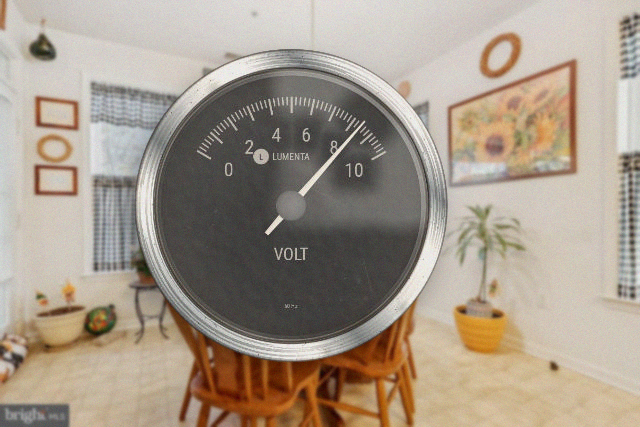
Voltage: 8.4 V
